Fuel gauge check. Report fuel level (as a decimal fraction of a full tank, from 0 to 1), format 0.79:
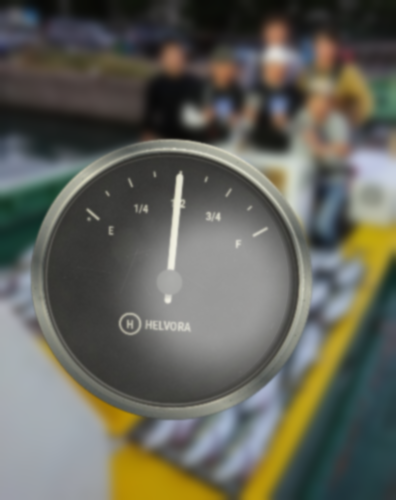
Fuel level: 0.5
